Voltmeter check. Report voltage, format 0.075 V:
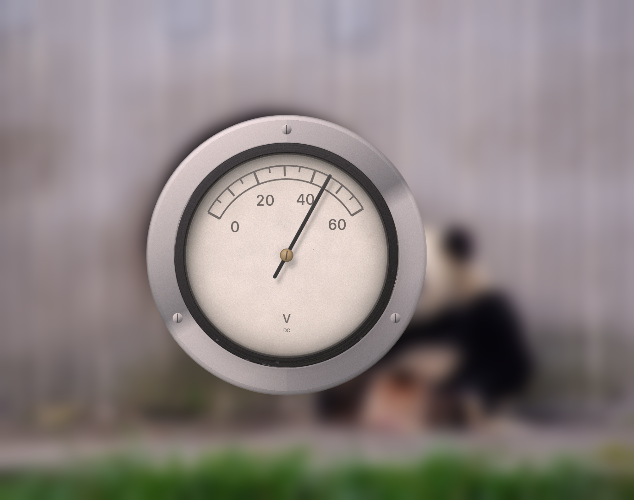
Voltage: 45 V
